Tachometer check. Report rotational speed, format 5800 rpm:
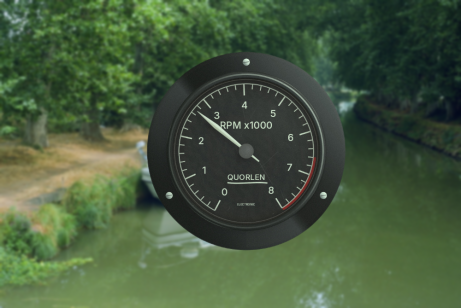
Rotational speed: 2700 rpm
